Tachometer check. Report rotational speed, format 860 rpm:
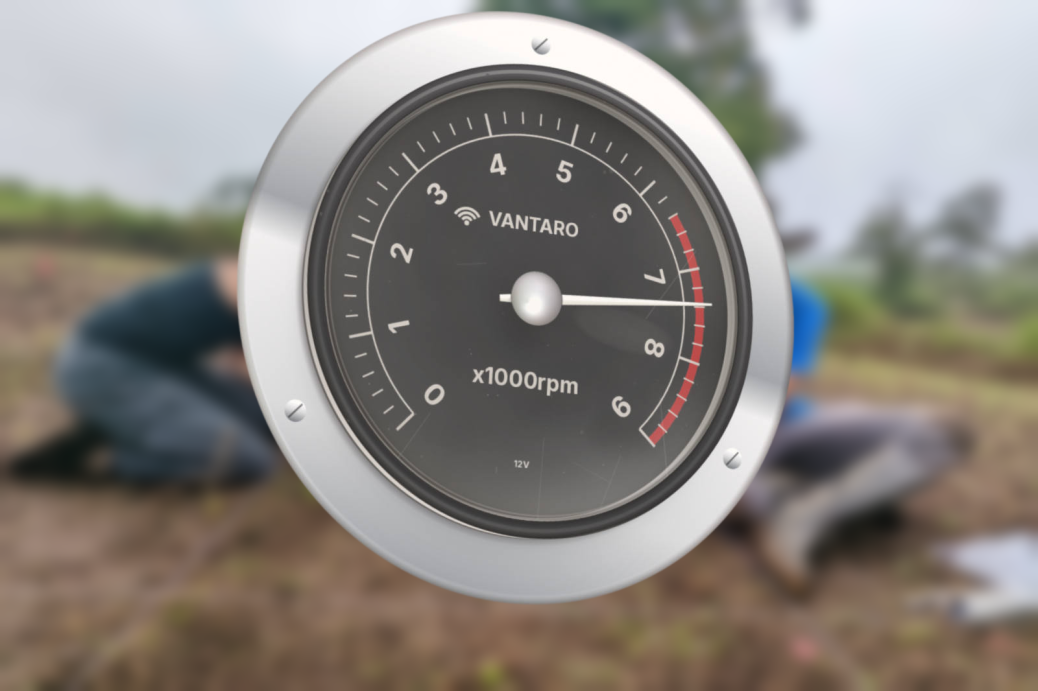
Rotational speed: 7400 rpm
